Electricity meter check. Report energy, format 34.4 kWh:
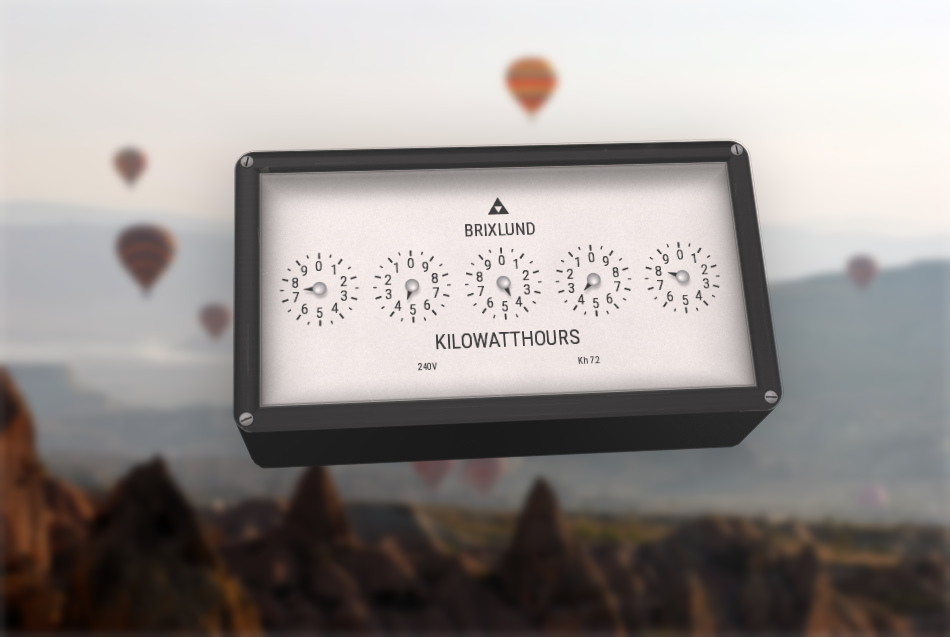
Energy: 74438 kWh
